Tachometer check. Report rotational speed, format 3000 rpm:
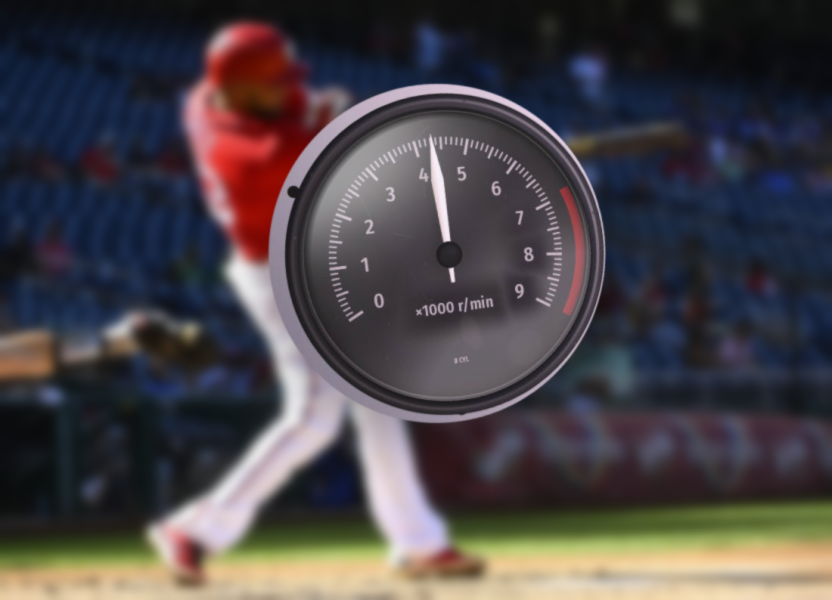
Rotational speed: 4300 rpm
